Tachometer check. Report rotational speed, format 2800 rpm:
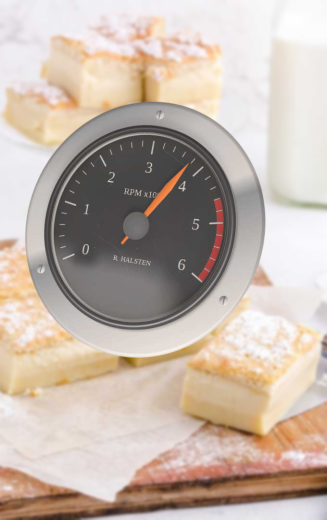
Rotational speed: 3800 rpm
